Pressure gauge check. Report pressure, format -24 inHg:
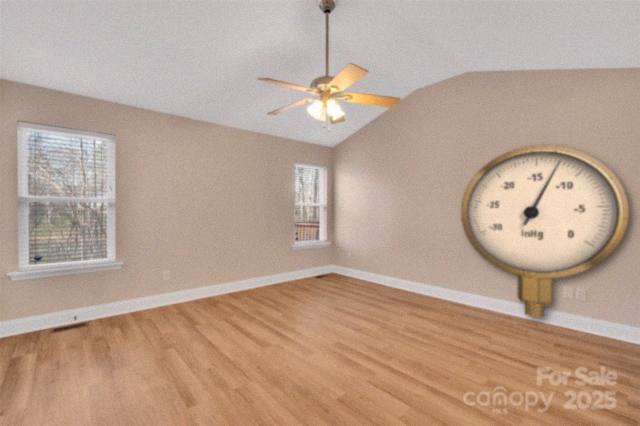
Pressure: -12.5 inHg
